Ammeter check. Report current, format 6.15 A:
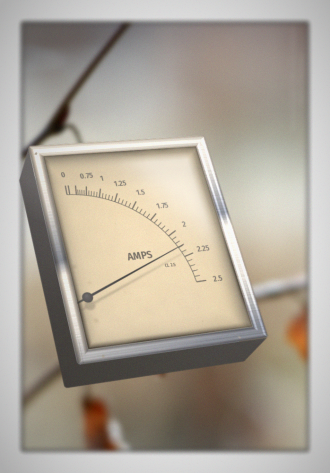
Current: 2.15 A
